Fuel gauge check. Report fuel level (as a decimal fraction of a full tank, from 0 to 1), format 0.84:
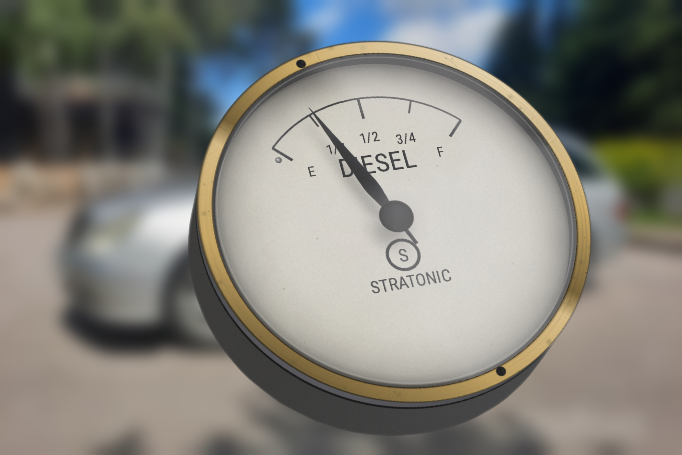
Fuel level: 0.25
